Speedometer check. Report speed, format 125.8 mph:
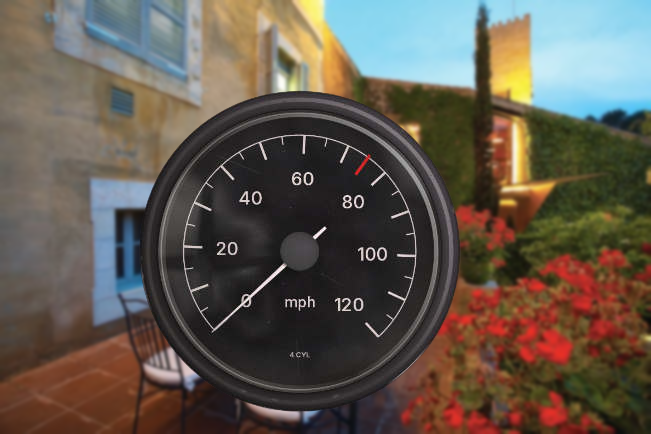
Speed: 0 mph
